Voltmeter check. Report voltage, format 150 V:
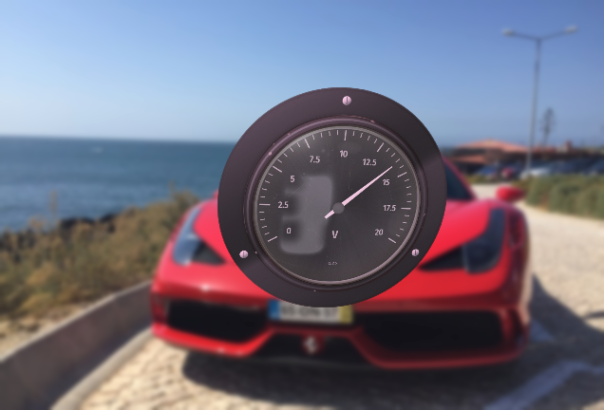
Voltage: 14 V
